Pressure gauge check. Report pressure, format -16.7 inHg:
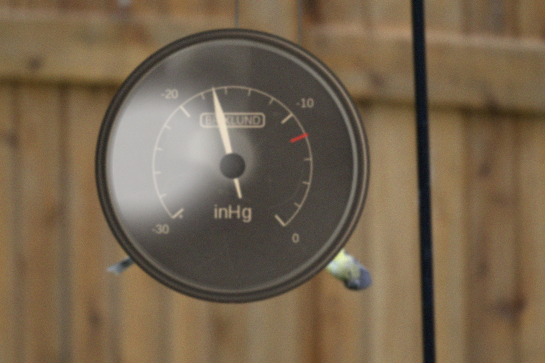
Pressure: -17 inHg
